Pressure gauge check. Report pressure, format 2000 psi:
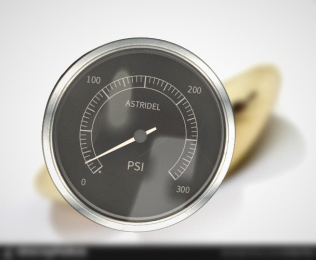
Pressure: 15 psi
